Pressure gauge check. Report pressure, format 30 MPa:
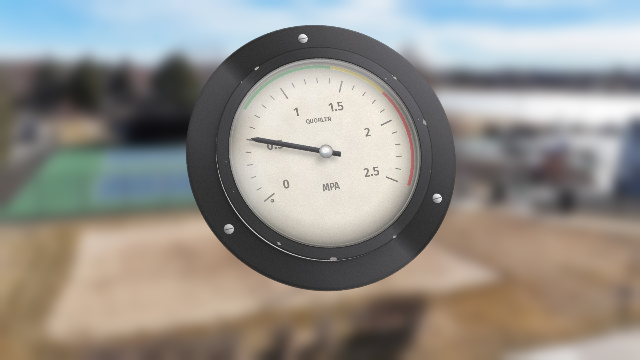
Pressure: 0.5 MPa
